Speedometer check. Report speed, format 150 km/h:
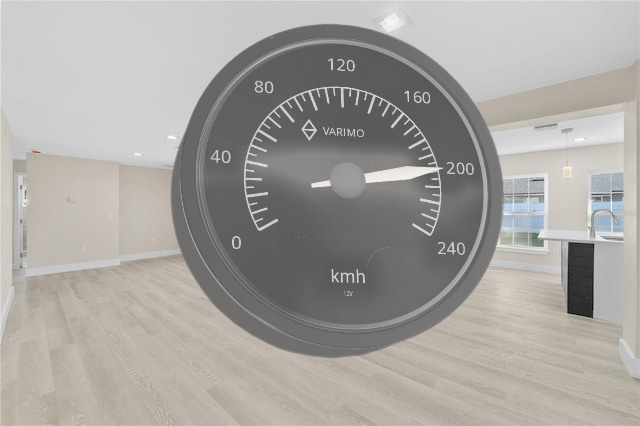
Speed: 200 km/h
